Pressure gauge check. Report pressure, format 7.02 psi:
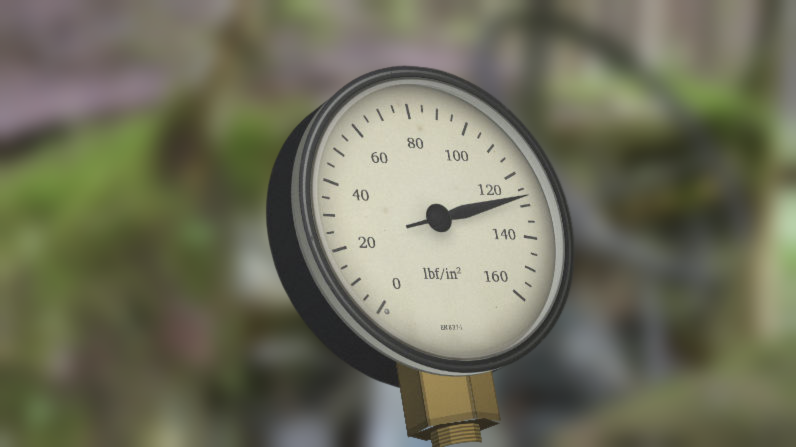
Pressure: 127.5 psi
